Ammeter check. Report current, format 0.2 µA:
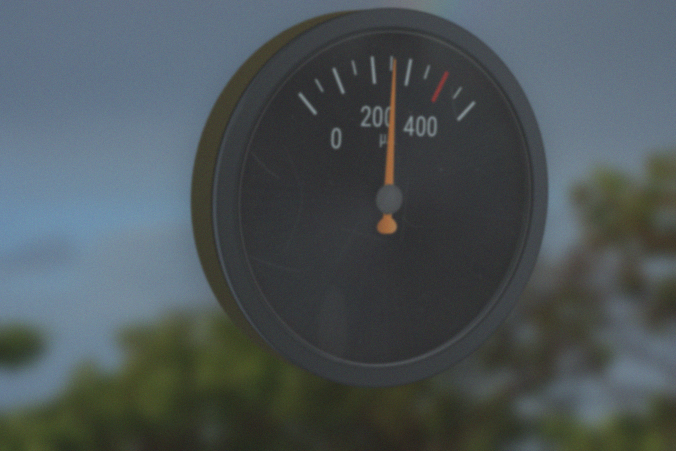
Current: 250 µA
